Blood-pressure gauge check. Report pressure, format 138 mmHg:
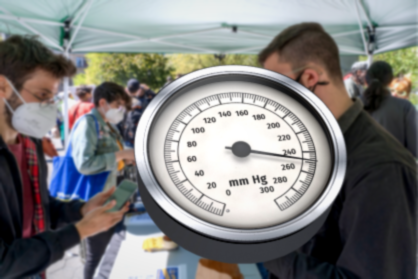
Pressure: 250 mmHg
